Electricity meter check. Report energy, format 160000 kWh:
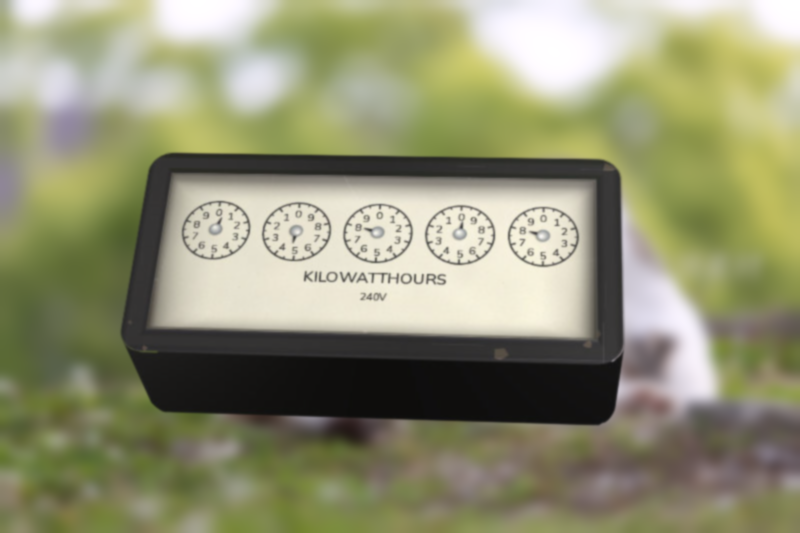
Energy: 4798 kWh
